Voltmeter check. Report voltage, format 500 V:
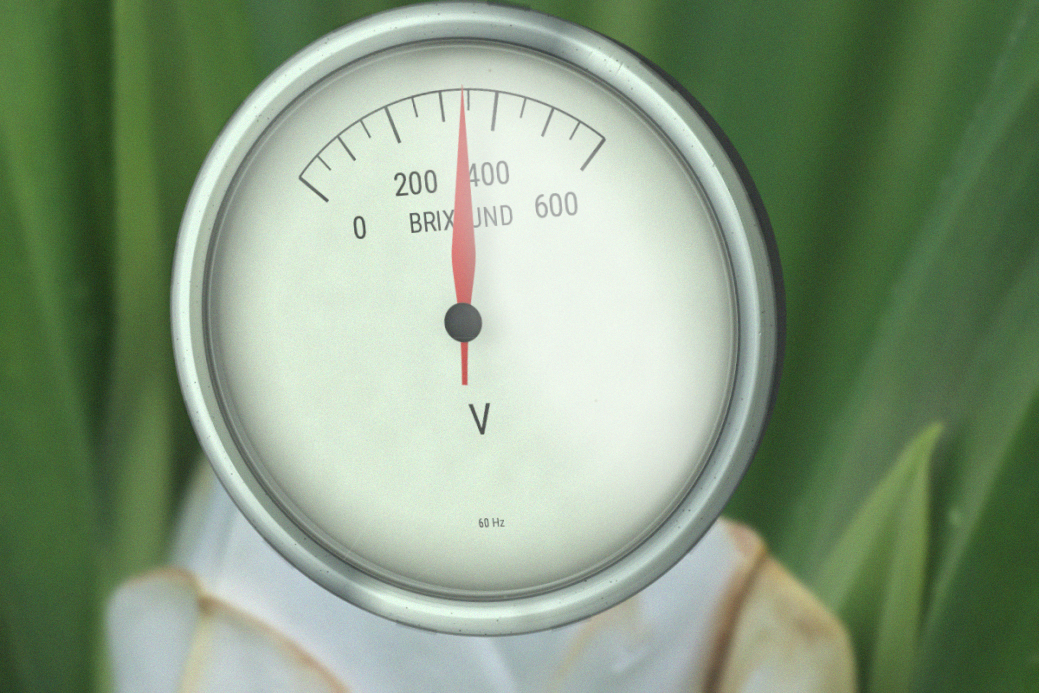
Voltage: 350 V
